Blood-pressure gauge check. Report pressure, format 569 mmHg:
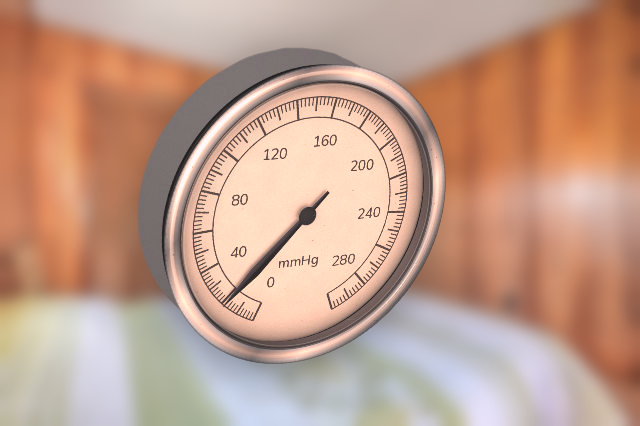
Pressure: 20 mmHg
